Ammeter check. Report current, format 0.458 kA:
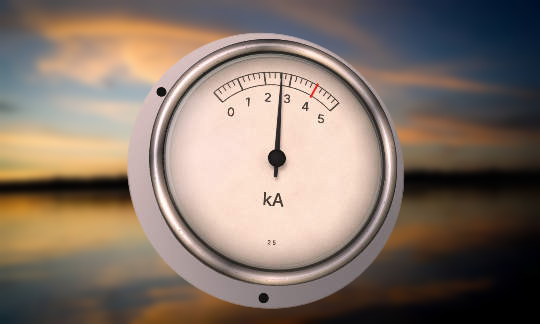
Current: 2.6 kA
